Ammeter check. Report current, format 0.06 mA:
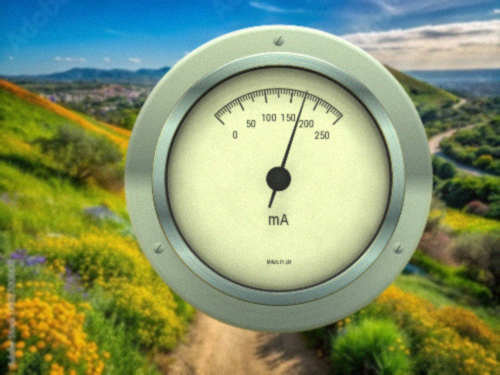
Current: 175 mA
